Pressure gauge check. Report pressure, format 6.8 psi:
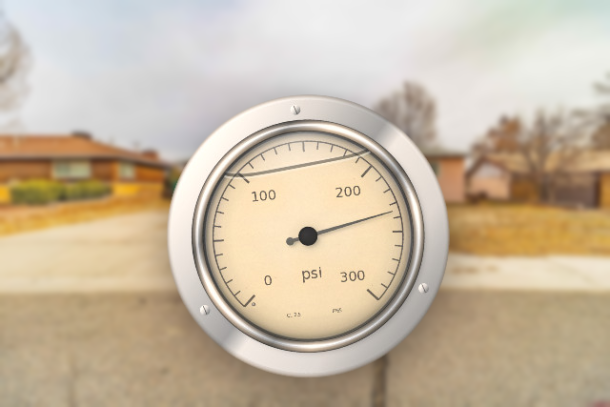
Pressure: 235 psi
